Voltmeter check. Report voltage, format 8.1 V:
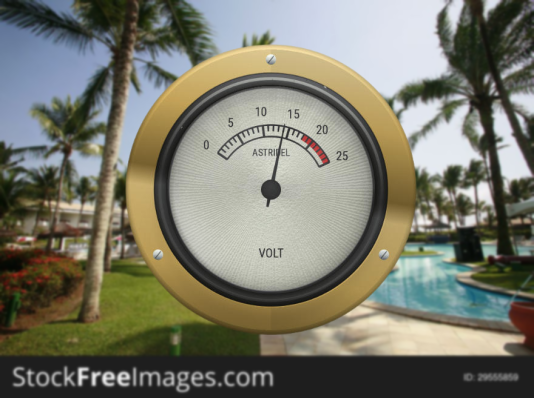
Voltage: 14 V
